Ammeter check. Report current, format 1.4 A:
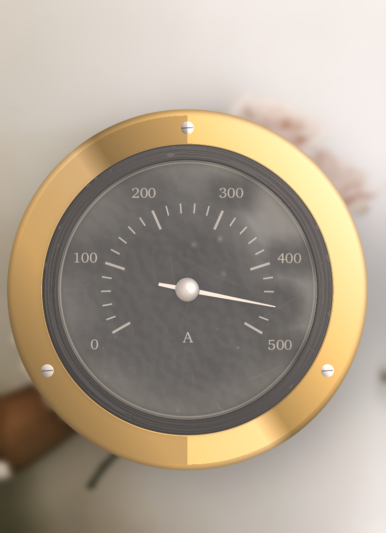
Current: 460 A
